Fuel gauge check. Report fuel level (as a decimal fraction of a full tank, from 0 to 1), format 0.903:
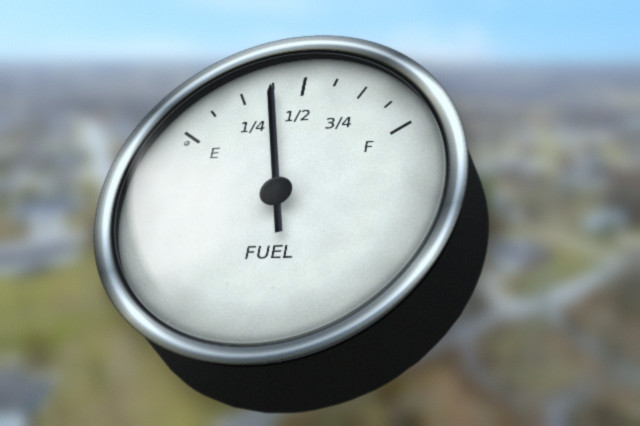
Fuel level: 0.375
